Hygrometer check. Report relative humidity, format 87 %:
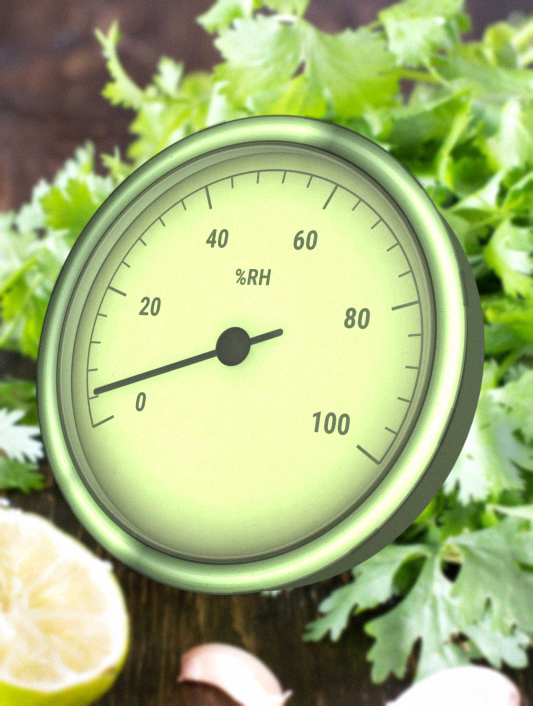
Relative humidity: 4 %
